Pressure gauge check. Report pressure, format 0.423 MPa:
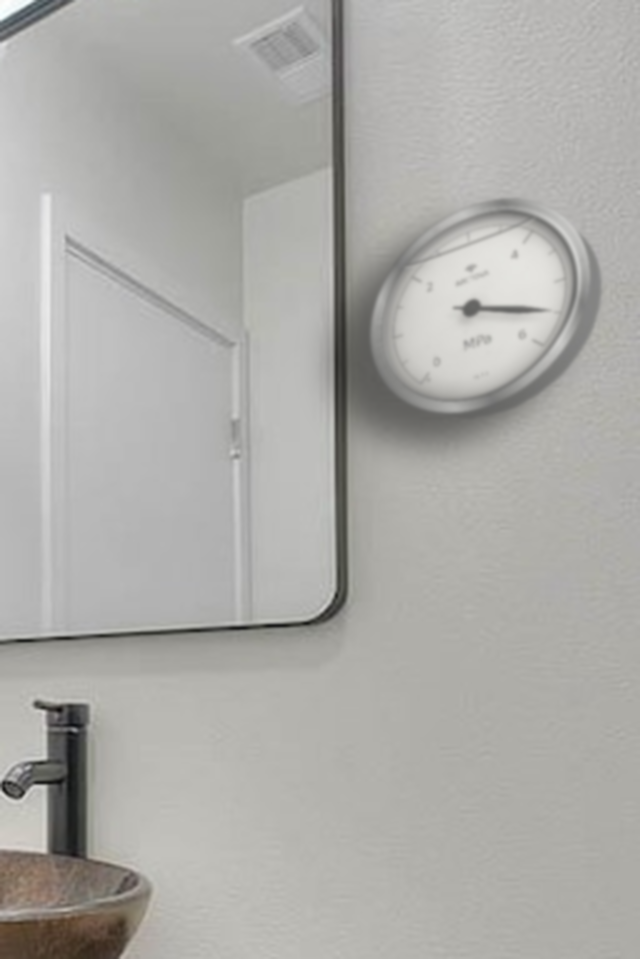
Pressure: 5.5 MPa
